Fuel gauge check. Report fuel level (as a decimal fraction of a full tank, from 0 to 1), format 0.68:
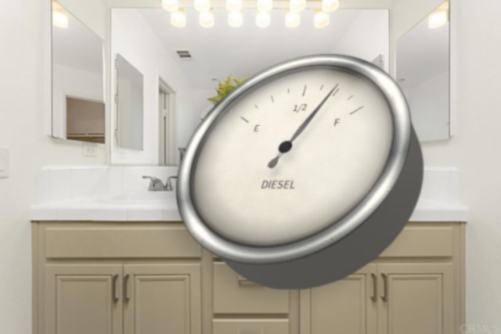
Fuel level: 0.75
